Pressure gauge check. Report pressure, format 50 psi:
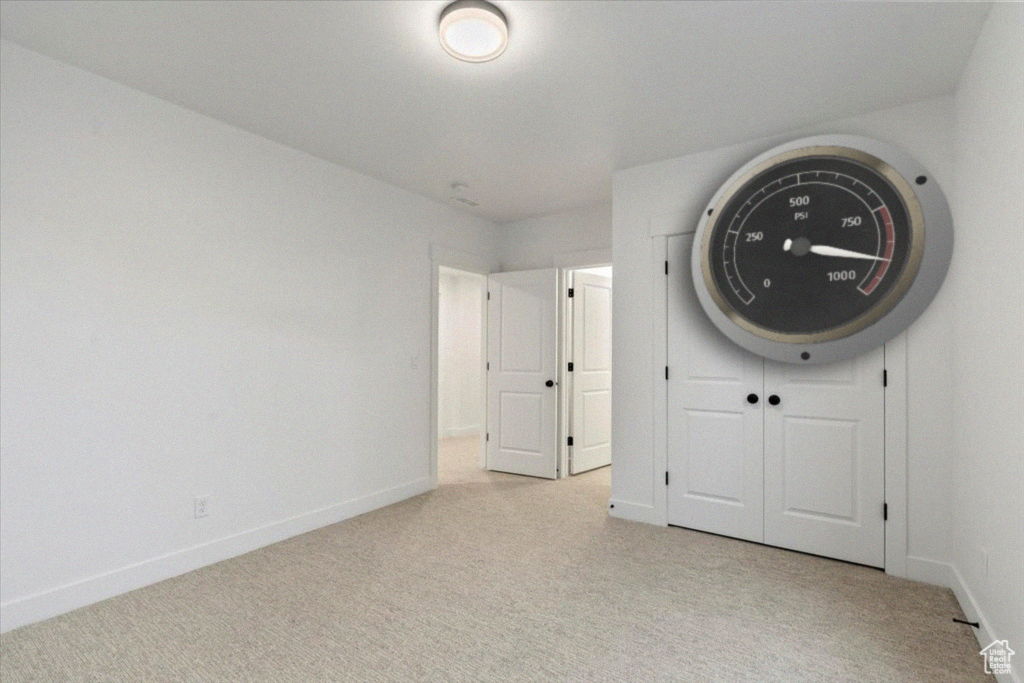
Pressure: 900 psi
